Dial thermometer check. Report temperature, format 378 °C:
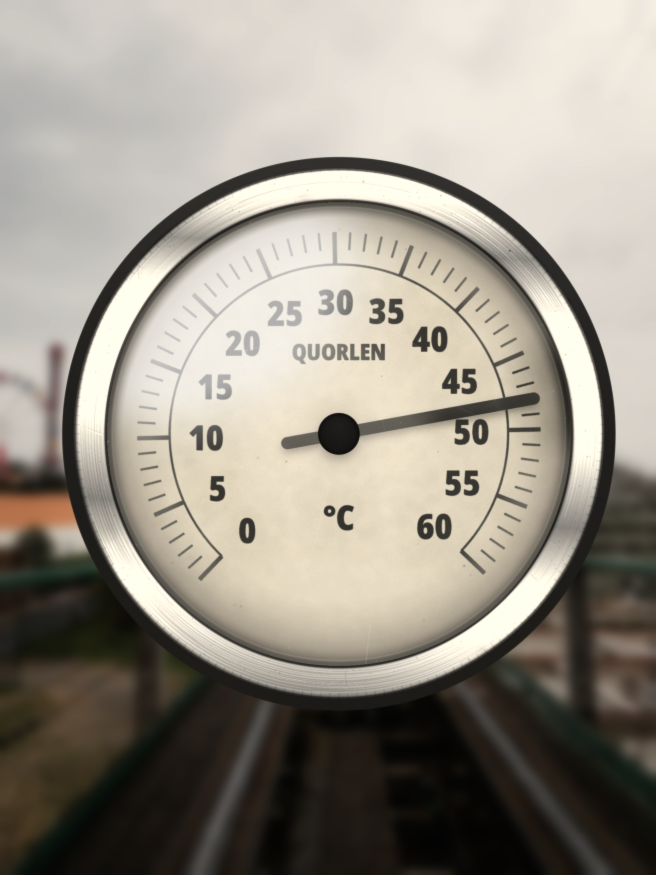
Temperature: 48 °C
